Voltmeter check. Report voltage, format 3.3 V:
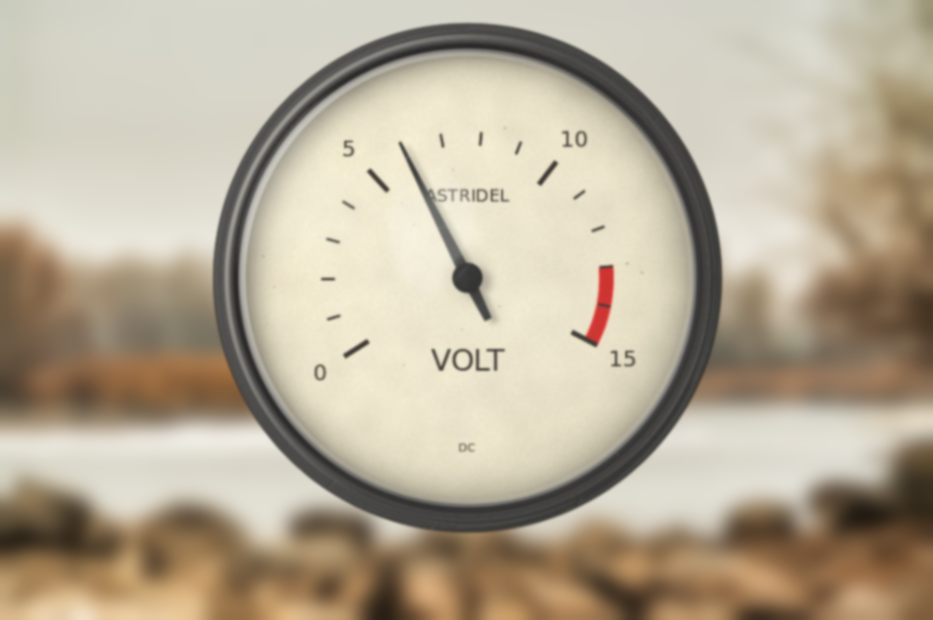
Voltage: 6 V
